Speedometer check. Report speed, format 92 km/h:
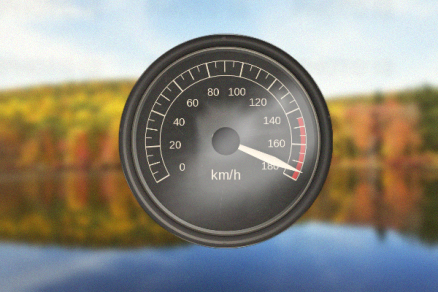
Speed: 175 km/h
